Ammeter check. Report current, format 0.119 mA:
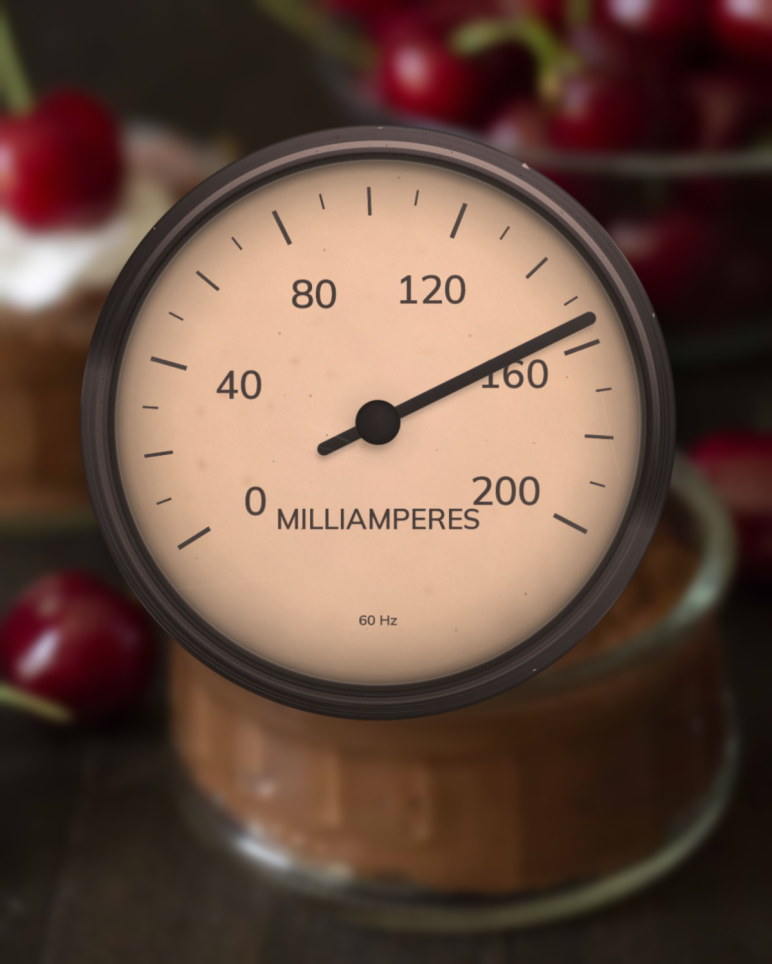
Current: 155 mA
